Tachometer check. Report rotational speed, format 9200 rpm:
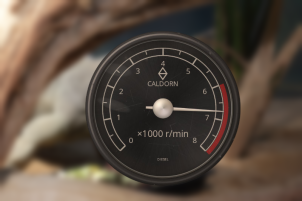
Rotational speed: 6750 rpm
